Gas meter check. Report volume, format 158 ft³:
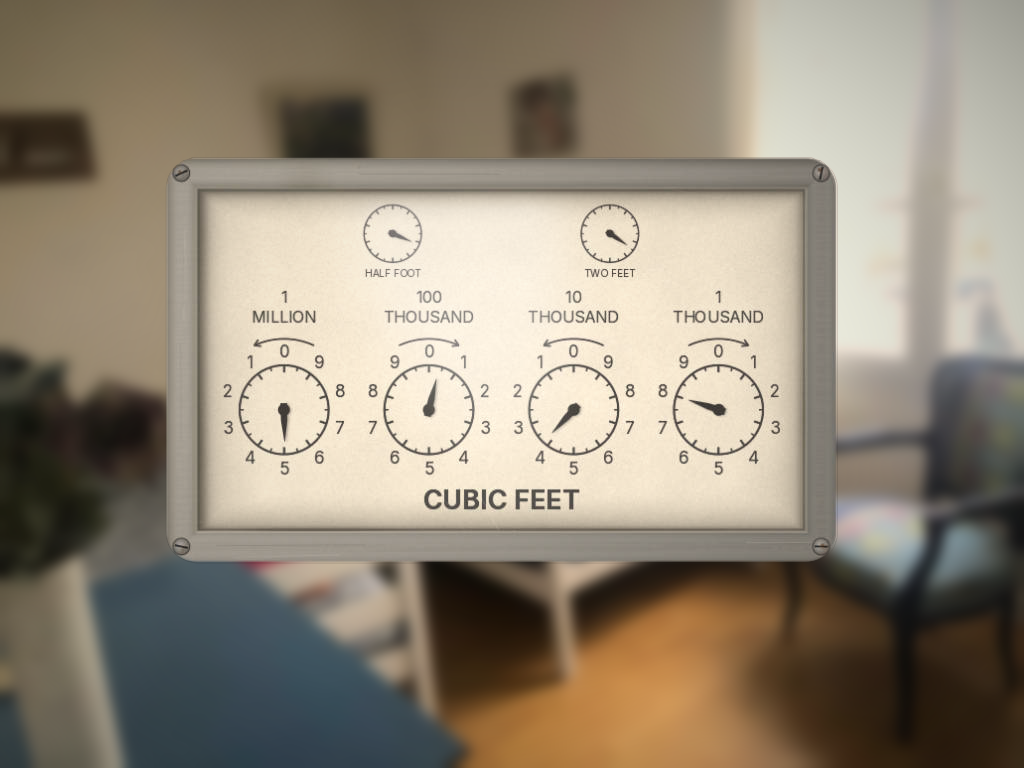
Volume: 503800 ft³
